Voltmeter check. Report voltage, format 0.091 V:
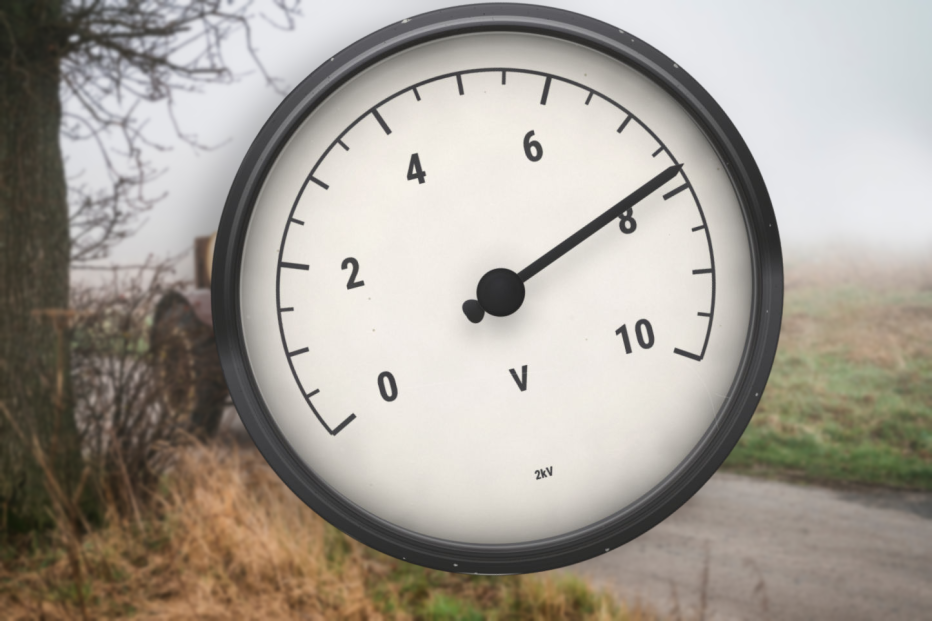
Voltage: 7.75 V
